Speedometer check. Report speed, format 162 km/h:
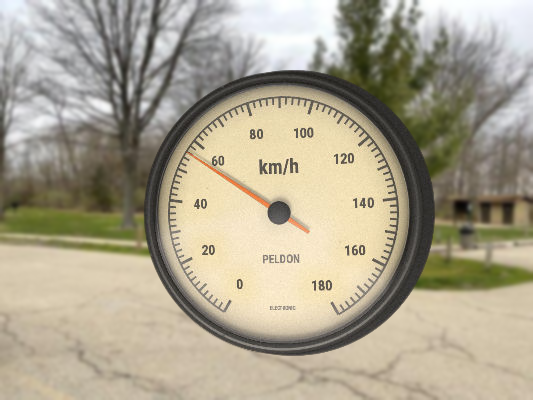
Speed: 56 km/h
